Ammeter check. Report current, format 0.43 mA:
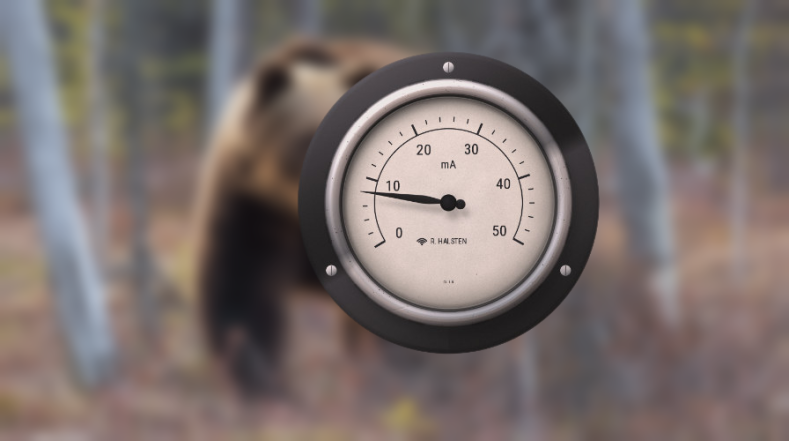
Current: 8 mA
